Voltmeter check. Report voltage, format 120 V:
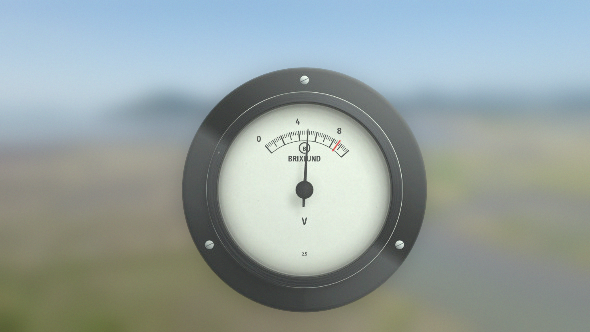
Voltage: 5 V
